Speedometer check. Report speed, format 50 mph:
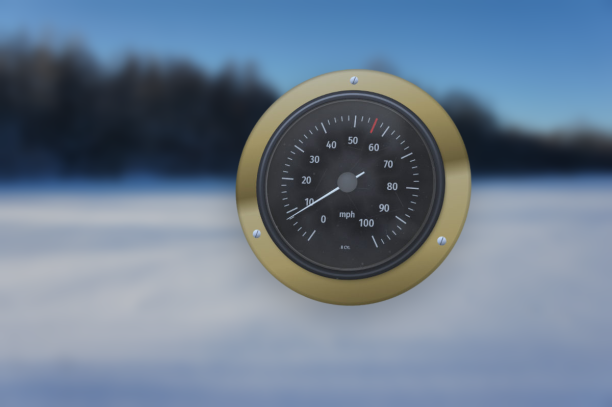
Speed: 8 mph
